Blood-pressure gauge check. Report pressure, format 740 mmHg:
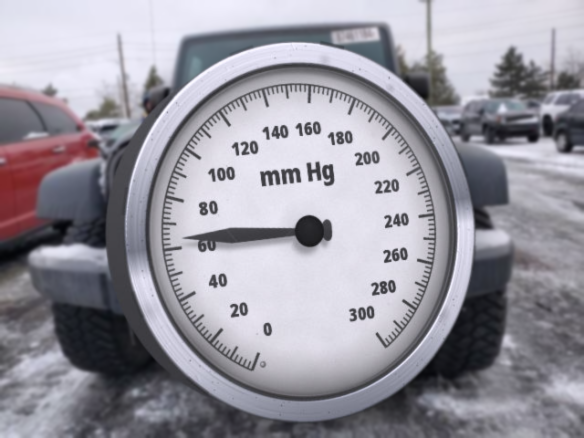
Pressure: 64 mmHg
